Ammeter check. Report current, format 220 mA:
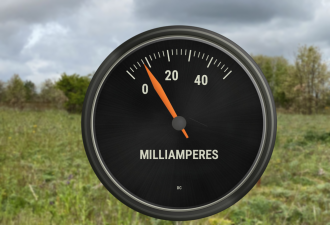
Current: 8 mA
